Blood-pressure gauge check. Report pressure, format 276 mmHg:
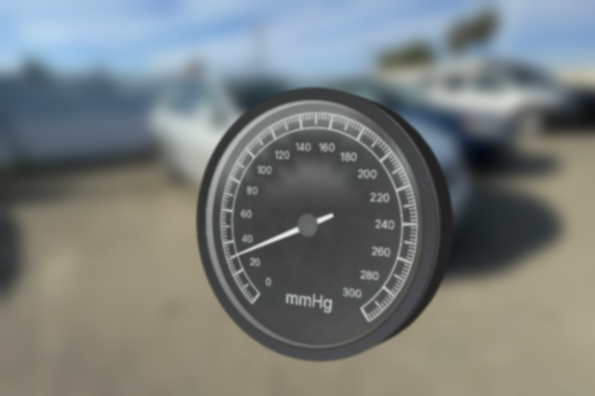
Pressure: 30 mmHg
